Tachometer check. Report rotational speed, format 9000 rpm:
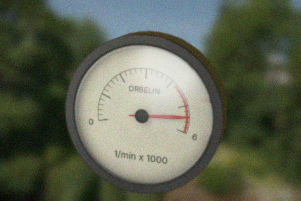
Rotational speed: 5400 rpm
